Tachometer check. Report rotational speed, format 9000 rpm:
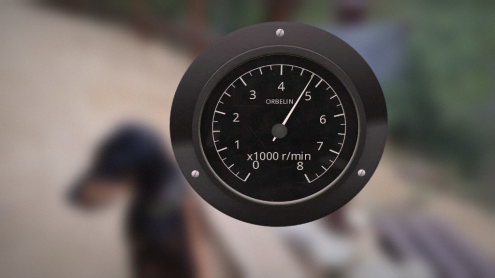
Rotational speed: 4750 rpm
